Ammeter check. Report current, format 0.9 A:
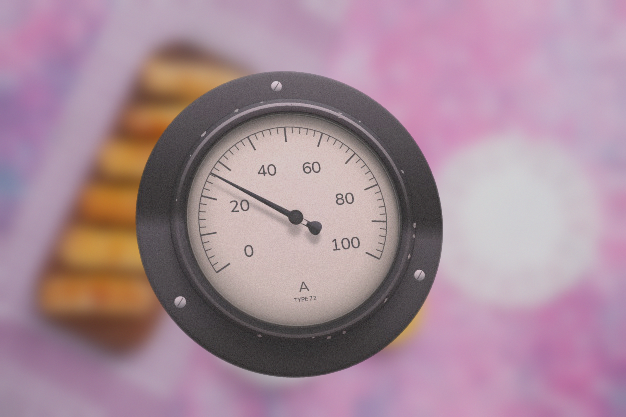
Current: 26 A
